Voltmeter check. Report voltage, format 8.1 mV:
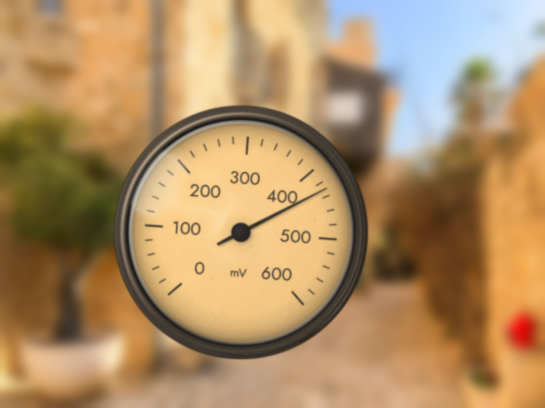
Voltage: 430 mV
